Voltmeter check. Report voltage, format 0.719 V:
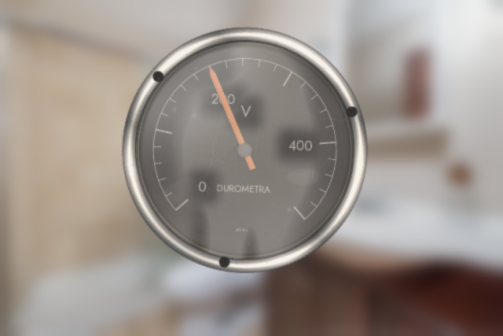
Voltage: 200 V
